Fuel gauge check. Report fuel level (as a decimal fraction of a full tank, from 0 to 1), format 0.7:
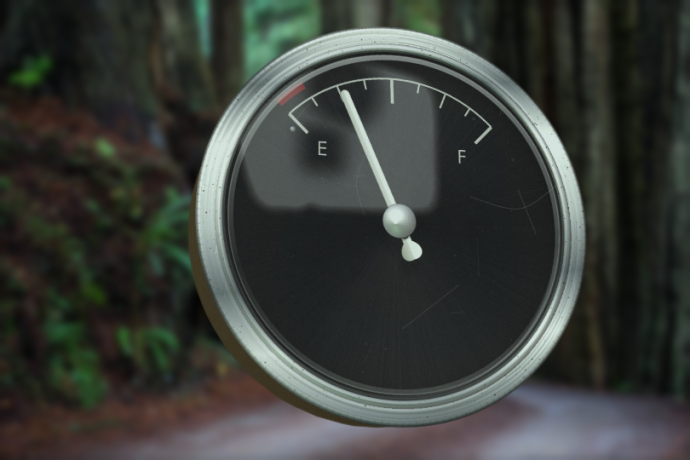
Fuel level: 0.25
